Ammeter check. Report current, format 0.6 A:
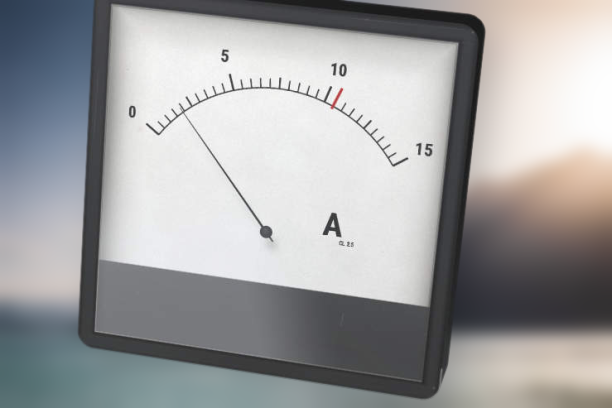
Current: 2 A
